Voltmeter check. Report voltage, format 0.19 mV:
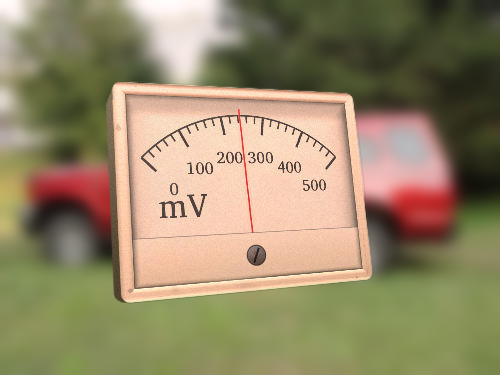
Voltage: 240 mV
